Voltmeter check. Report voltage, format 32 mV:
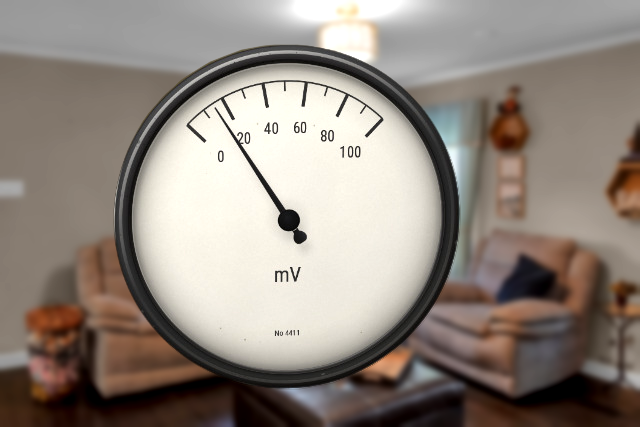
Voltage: 15 mV
